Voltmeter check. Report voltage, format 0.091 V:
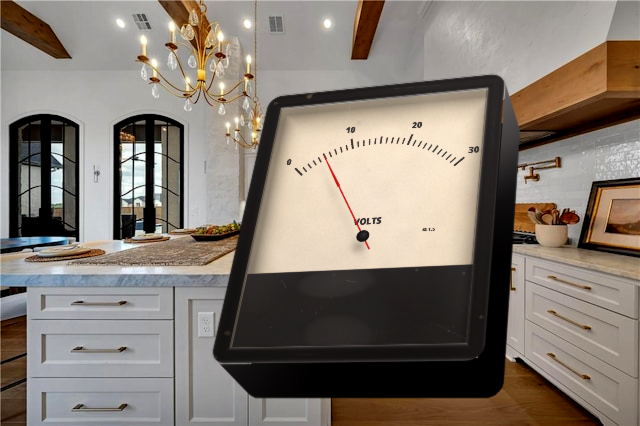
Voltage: 5 V
